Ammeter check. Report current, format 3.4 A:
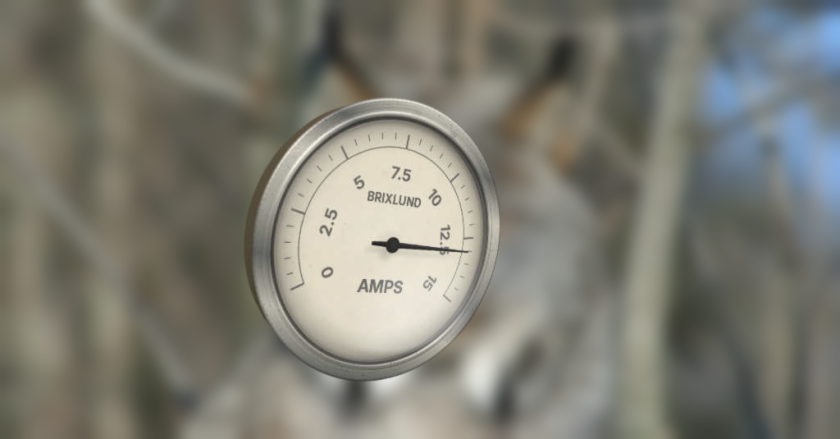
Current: 13 A
